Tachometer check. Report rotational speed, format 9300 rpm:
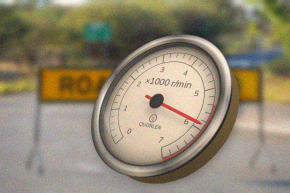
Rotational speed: 5900 rpm
